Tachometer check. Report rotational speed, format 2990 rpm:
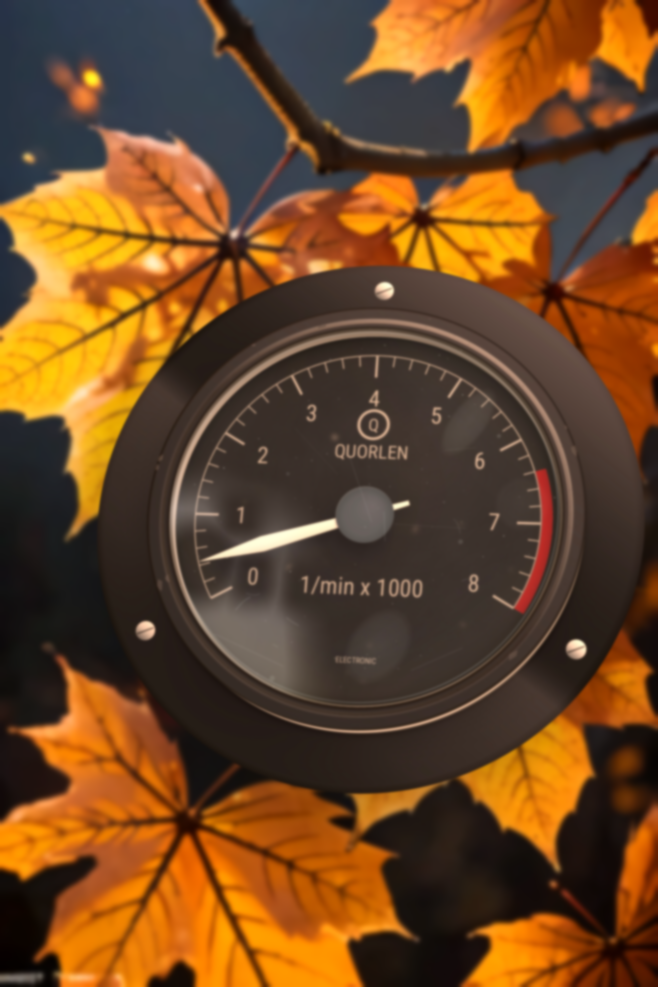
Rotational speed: 400 rpm
